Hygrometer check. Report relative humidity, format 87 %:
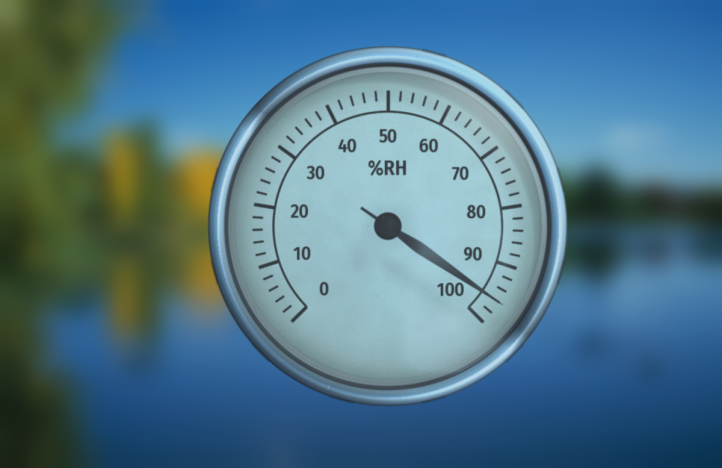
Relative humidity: 96 %
